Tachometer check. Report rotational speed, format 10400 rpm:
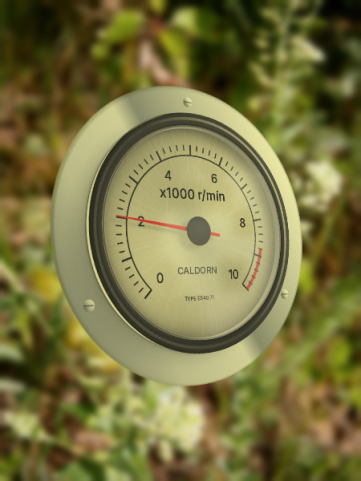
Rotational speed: 2000 rpm
